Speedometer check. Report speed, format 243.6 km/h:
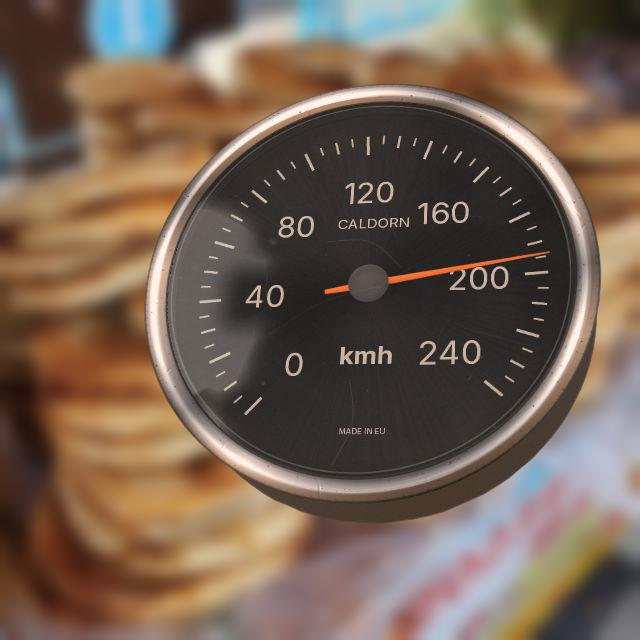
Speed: 195 km/h
